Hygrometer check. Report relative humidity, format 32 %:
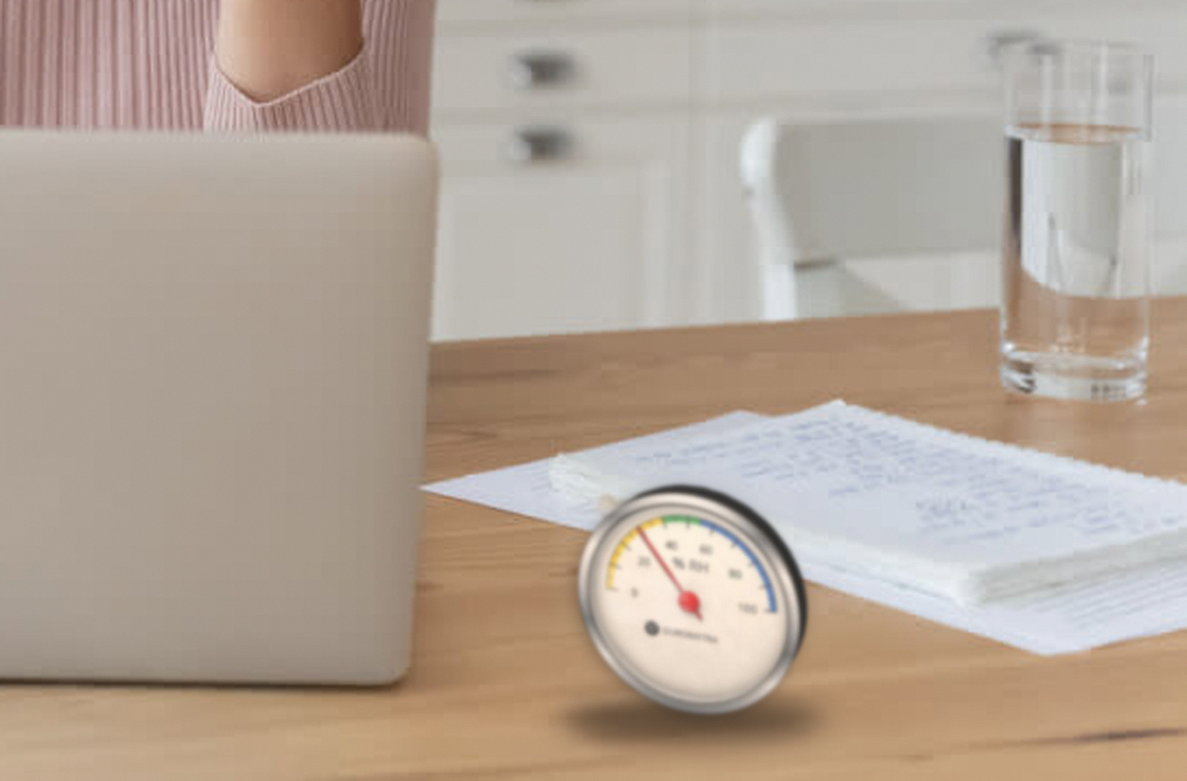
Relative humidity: 30 %
